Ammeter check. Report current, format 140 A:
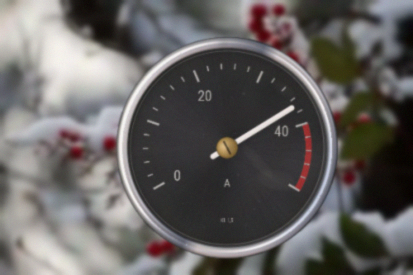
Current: 37 A
